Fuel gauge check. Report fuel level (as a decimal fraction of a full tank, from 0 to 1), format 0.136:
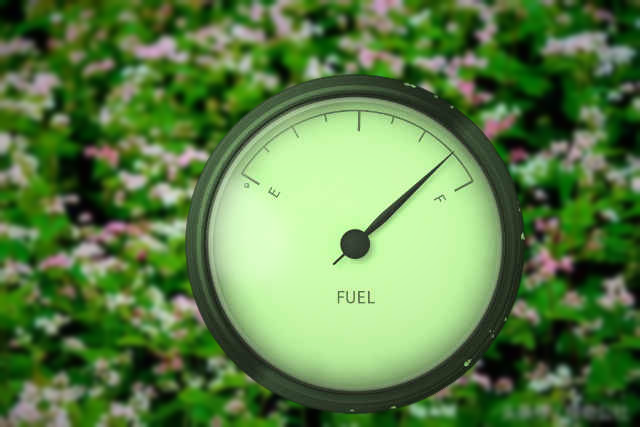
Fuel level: 0.875
